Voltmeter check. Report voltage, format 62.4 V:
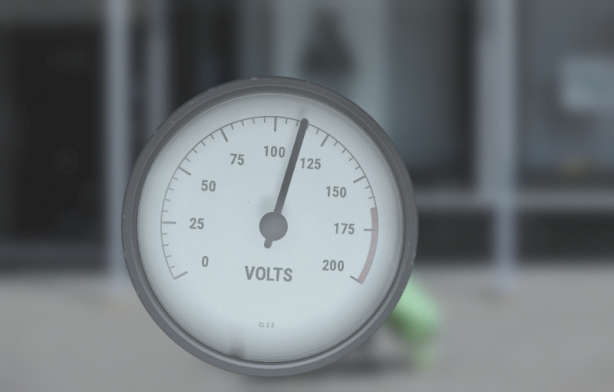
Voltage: 112.5 V
